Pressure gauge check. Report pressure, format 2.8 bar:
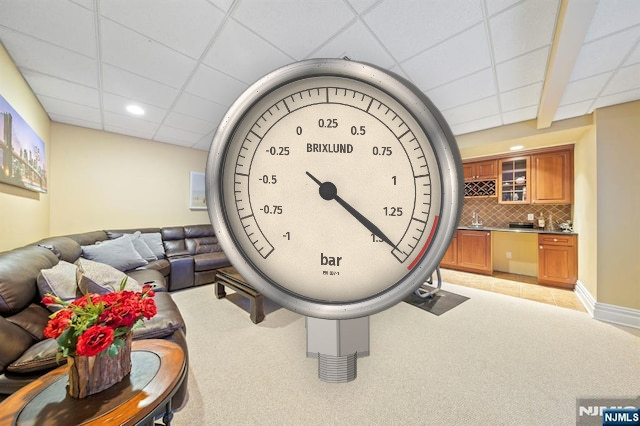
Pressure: 1.45 bar
